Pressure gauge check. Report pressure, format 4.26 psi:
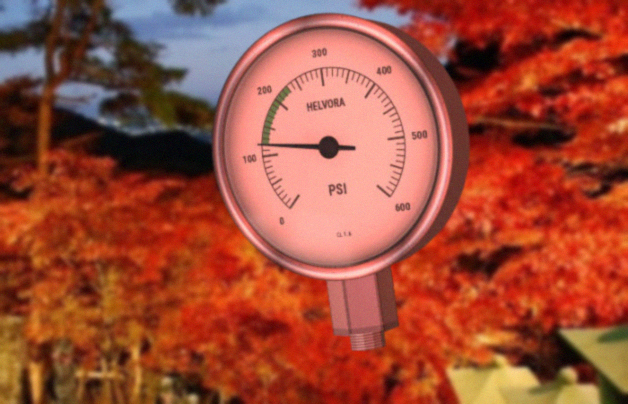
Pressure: 120 psi
